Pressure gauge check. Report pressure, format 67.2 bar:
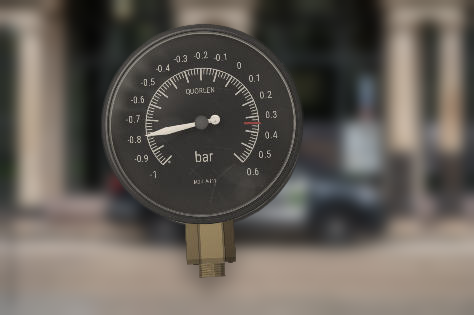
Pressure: -0.8 bar
